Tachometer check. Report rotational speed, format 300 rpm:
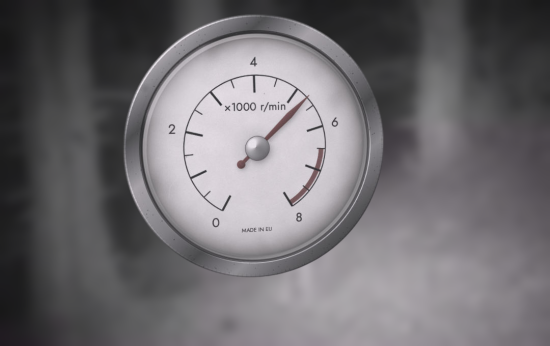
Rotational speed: 5250 rpm
